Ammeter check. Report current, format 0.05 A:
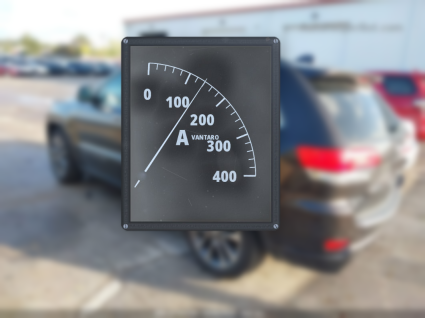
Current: 140 A
